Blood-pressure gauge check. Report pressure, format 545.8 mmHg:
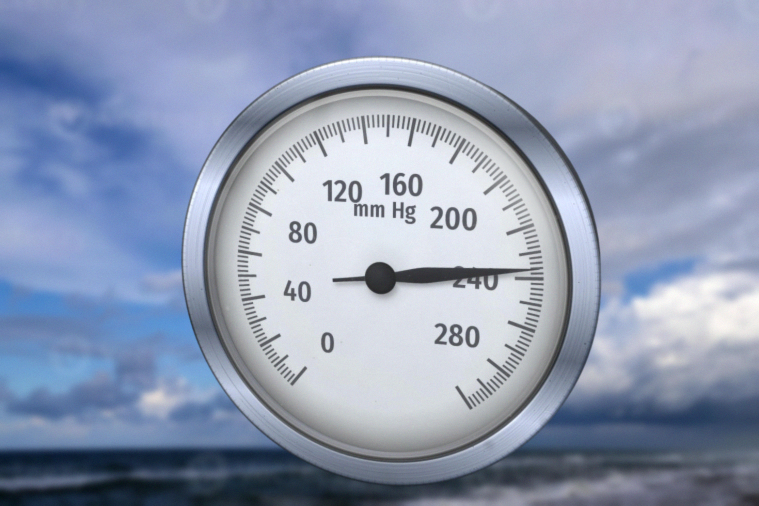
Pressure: 236 mmHg
